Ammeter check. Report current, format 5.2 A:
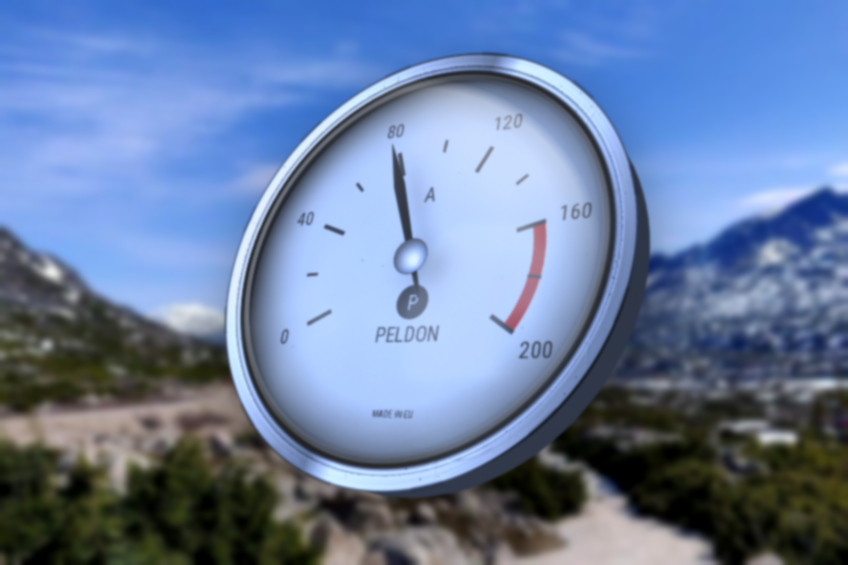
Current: 80 A
